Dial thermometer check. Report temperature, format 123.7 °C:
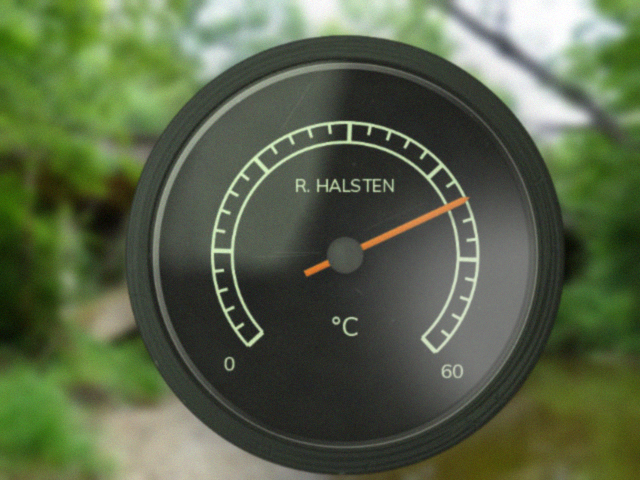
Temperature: 44 °C
